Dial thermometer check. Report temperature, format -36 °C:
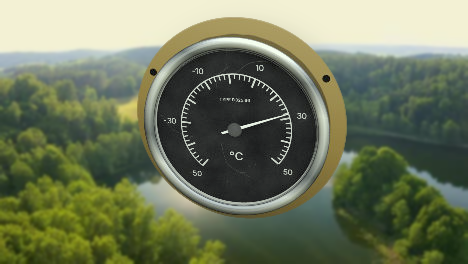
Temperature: 28 °C
